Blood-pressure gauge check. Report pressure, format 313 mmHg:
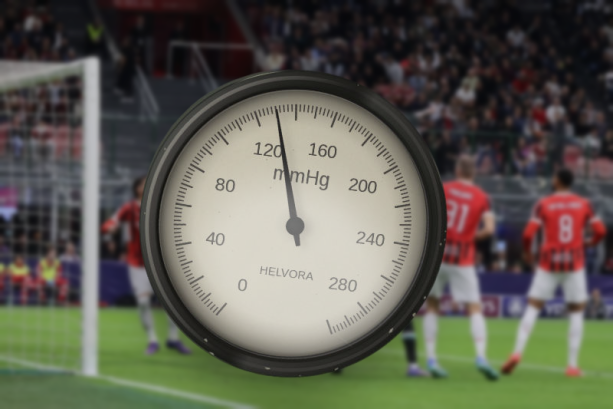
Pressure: 130 mmHg
